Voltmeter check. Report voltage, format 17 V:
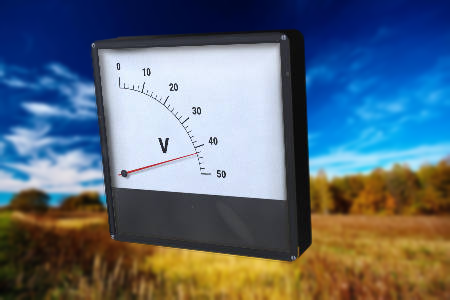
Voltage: 42 V
